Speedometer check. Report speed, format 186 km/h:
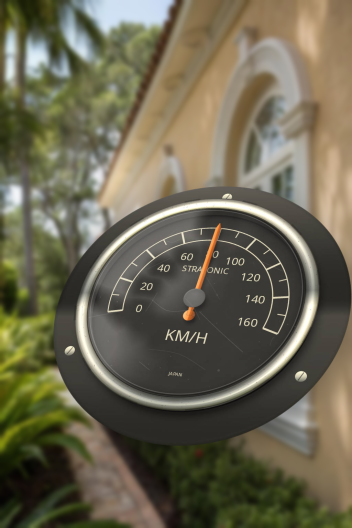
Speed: 80 km/h
